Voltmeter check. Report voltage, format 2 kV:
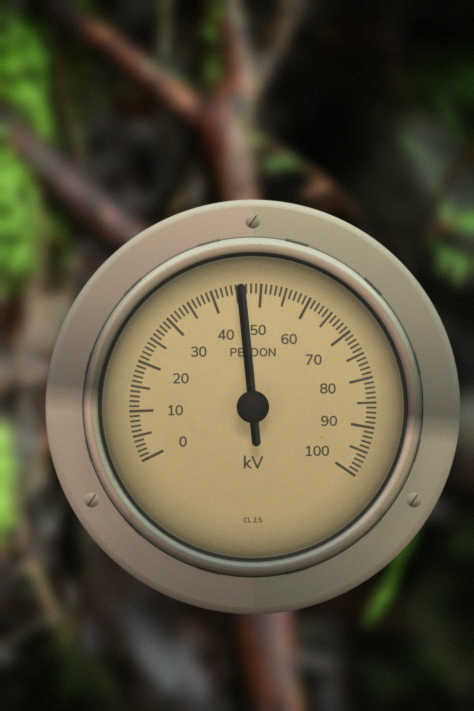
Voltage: 46 kV
